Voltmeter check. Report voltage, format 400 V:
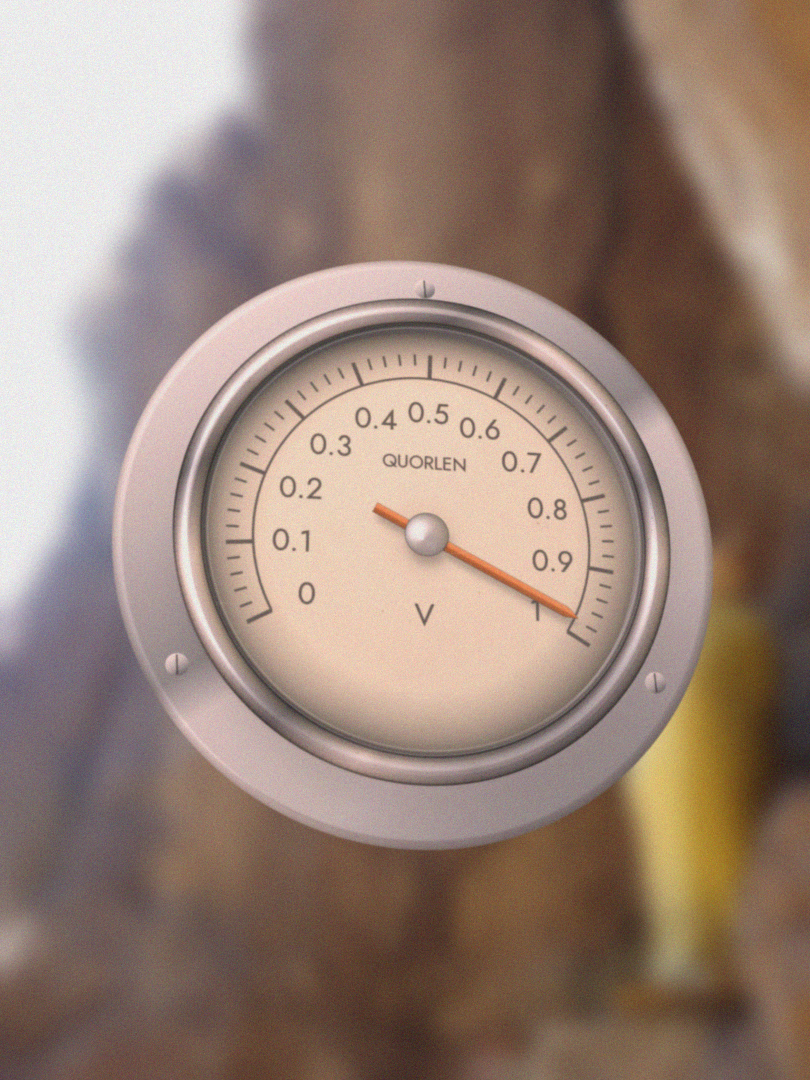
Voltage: 0.98 V
